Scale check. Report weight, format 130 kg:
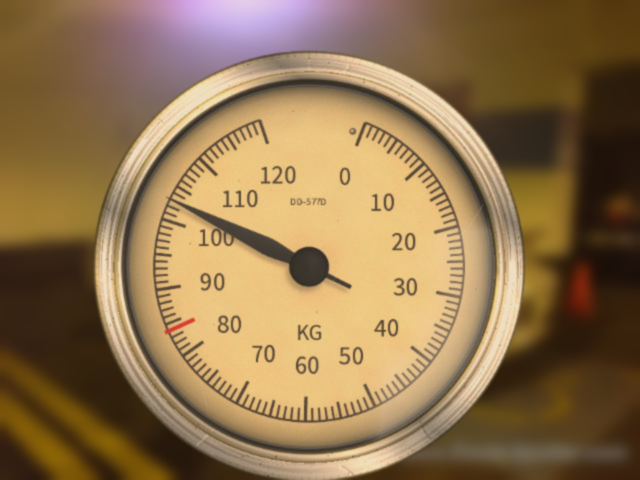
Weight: 103 kg
